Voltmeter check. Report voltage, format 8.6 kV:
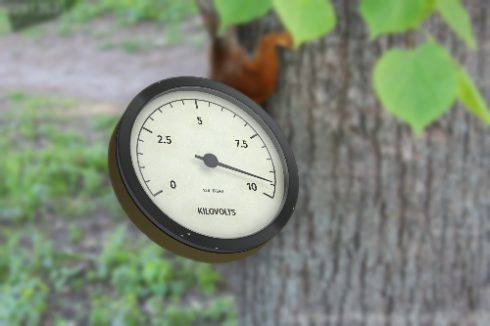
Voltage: 9.5 kV
